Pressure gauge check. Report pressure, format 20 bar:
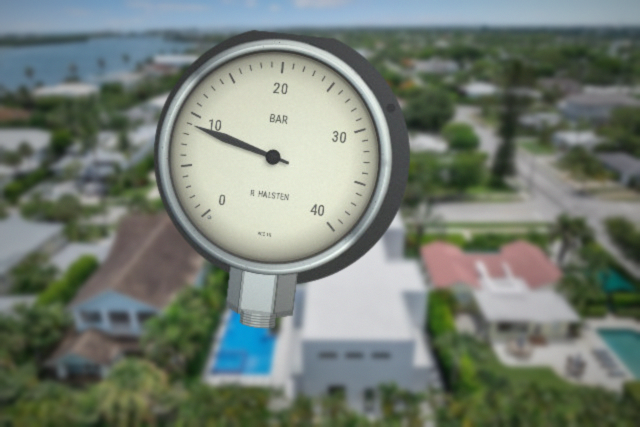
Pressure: 9 bar
